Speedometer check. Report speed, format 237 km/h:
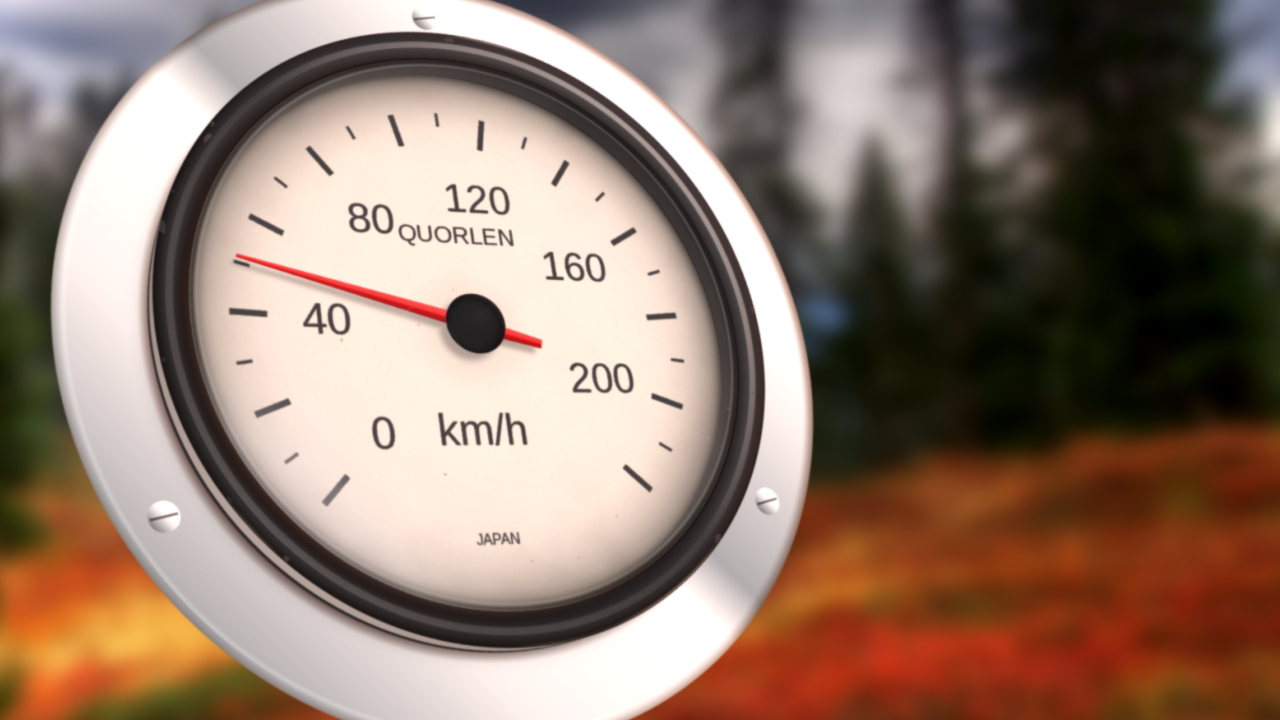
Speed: 50 km/h
